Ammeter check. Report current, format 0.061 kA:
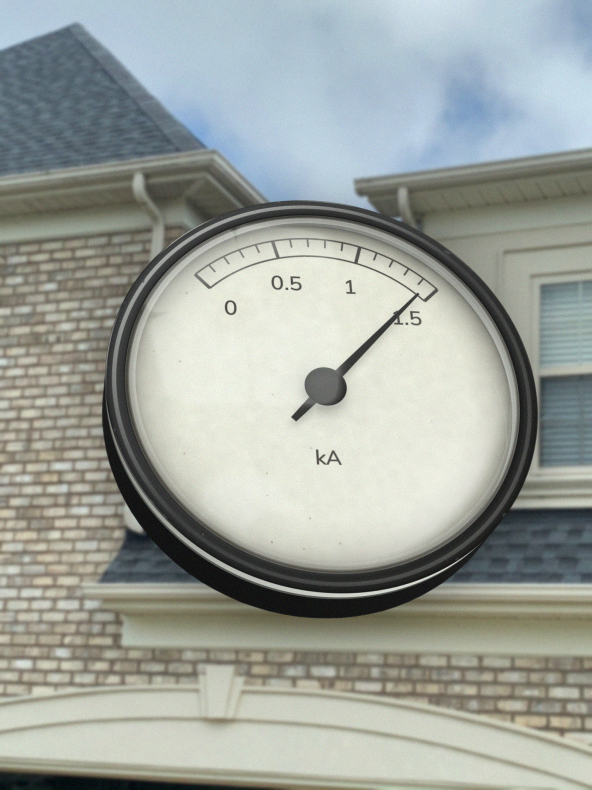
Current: 1.45 kA
